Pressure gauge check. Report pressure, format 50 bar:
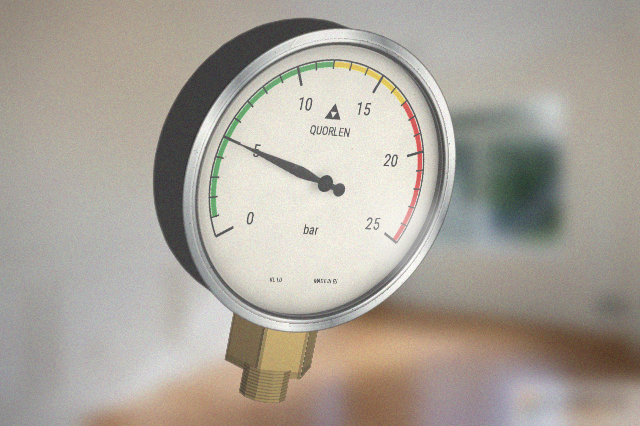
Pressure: 5 bar
